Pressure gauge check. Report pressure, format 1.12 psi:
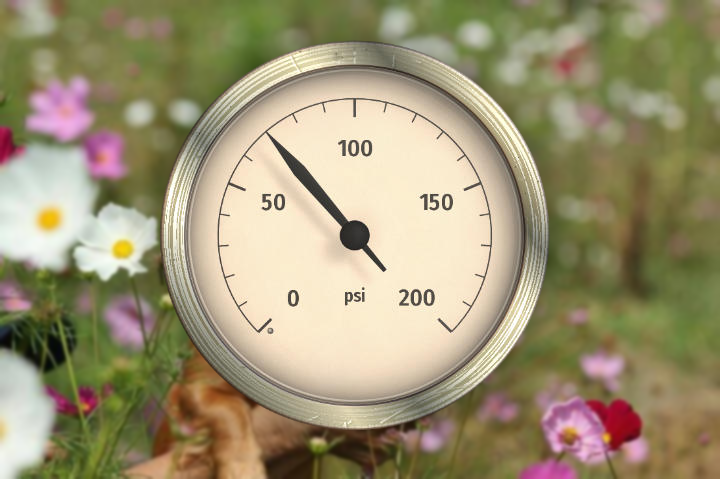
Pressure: 70 psi
